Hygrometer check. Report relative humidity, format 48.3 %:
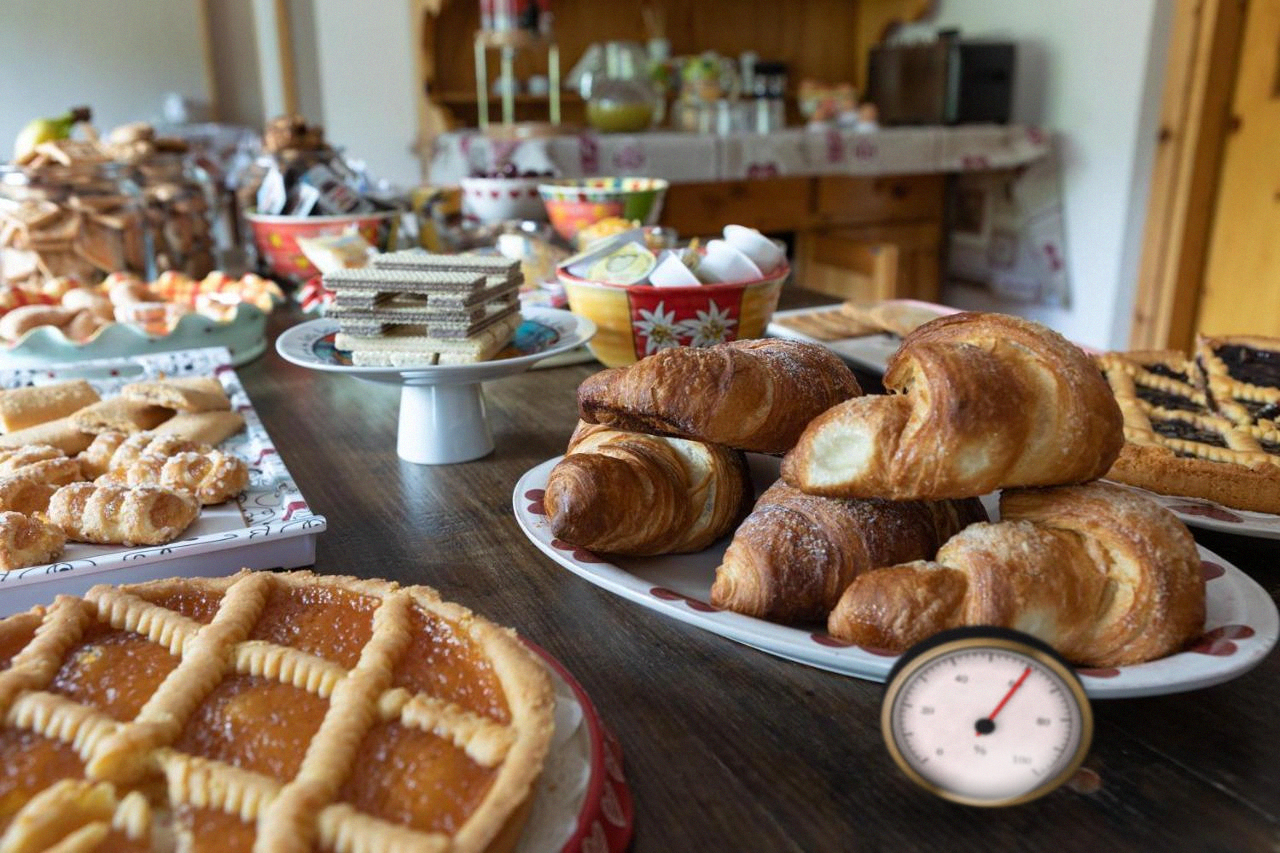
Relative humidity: 60 %
